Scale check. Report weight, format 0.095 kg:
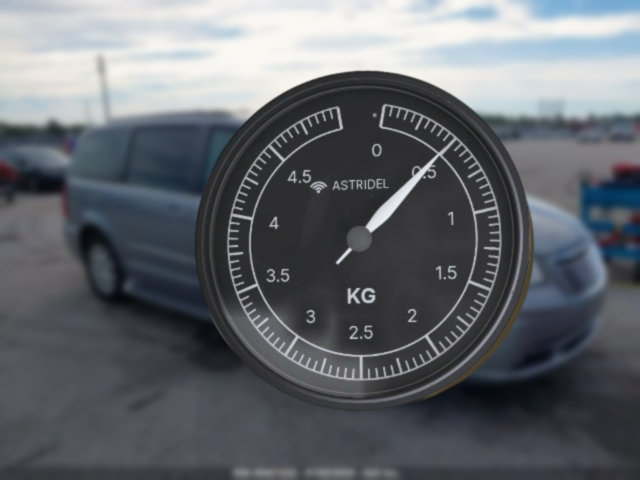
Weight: 0.5 kg
